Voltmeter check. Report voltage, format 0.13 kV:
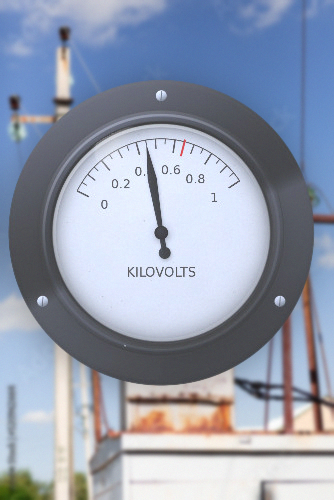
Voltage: 0.45 kV
